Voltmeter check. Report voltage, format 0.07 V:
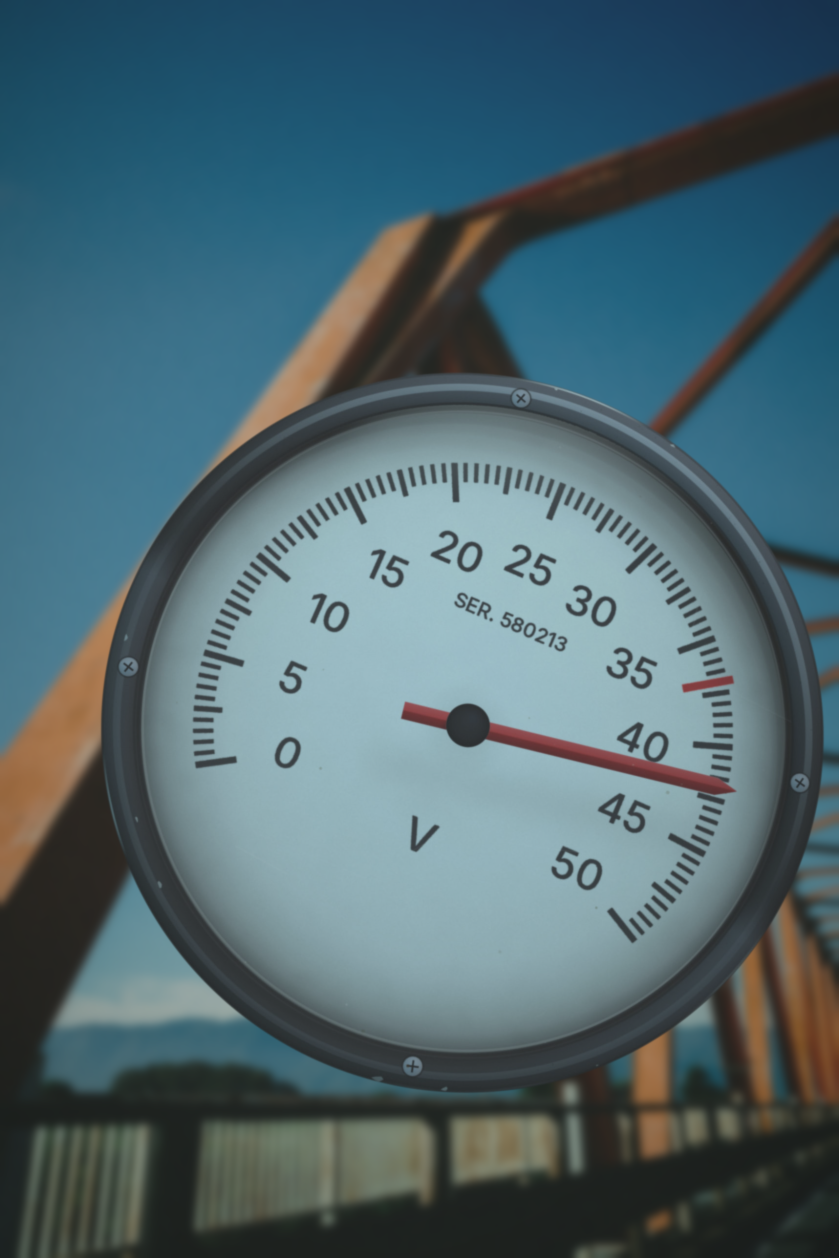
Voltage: 42 V
